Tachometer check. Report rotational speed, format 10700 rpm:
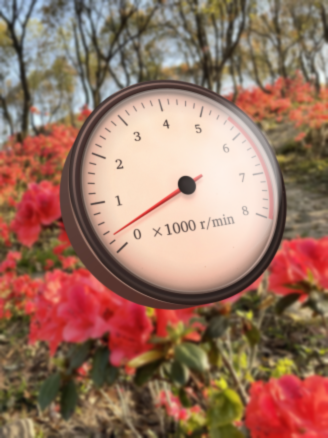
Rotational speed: 300 rpm
